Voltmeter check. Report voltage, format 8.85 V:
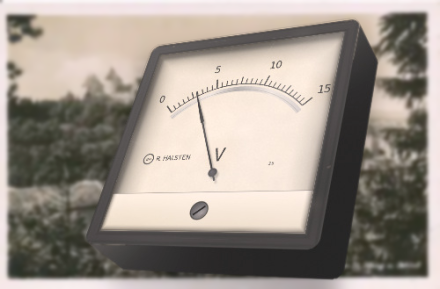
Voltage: 3 V
